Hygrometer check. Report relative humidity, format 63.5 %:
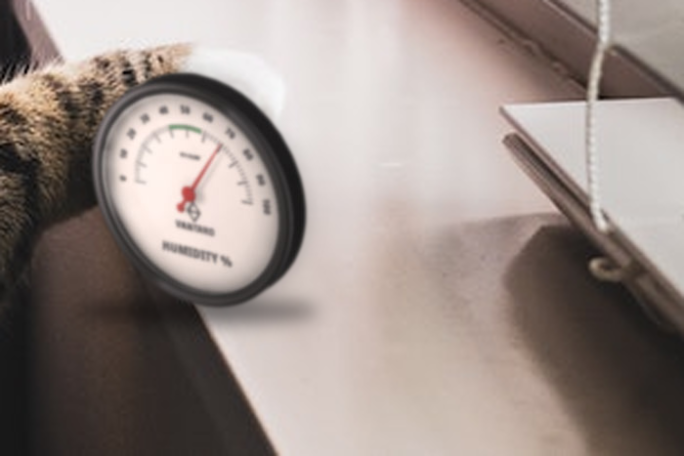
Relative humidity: 70 %
